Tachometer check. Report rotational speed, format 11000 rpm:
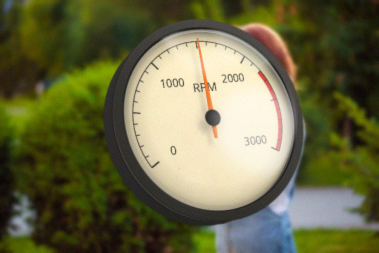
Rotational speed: 1500 rpm
